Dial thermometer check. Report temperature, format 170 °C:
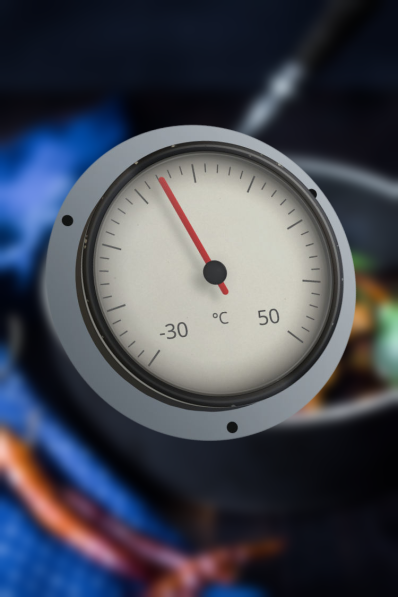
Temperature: 4 °C
